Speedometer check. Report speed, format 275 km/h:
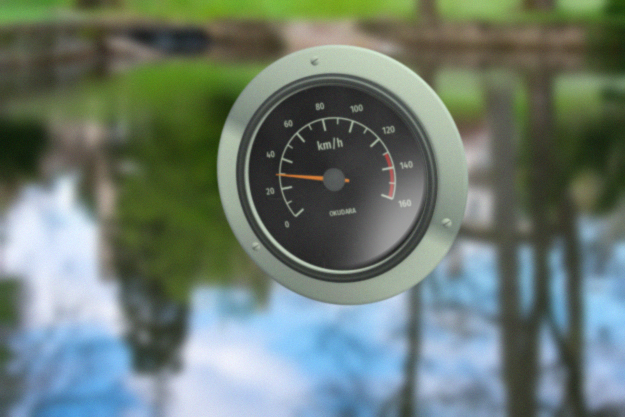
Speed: 30 km/h
